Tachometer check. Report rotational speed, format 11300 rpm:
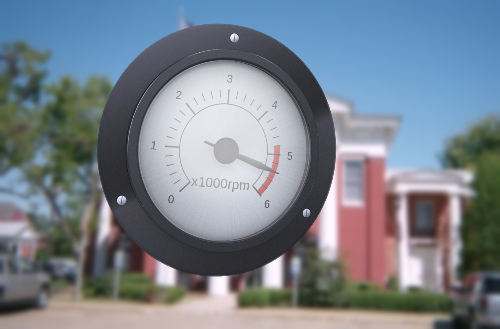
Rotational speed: 5400 rpm
